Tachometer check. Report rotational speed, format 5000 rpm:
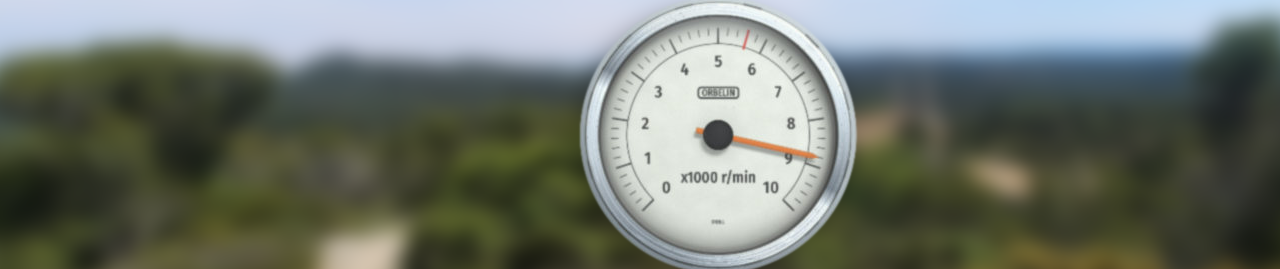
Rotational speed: 8800 rpm
